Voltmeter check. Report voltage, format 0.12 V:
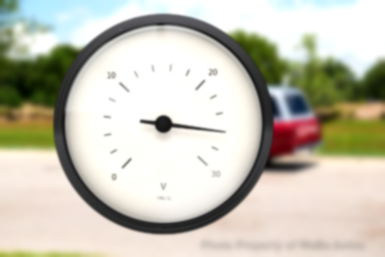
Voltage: 26 V
